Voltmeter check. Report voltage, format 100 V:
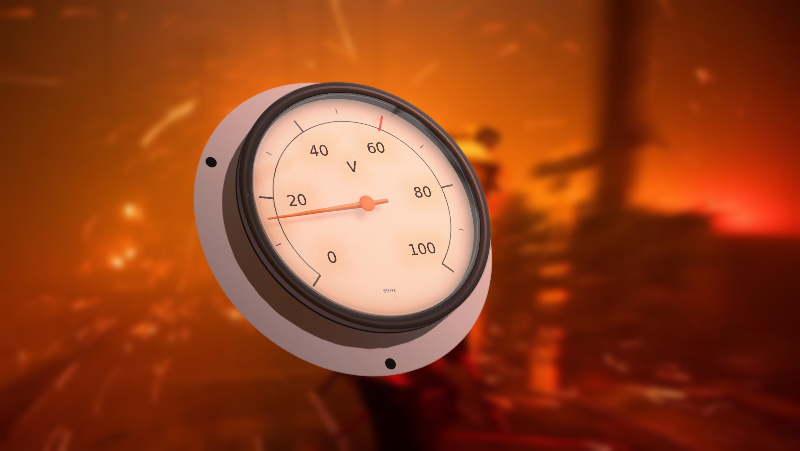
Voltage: 15 V
